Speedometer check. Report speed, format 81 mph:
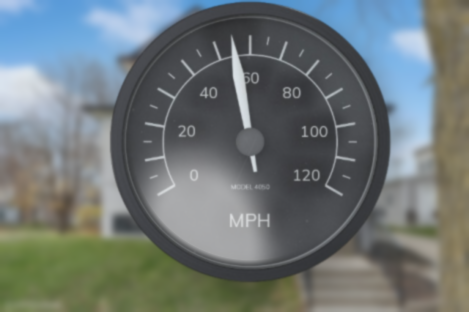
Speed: 55 mph
